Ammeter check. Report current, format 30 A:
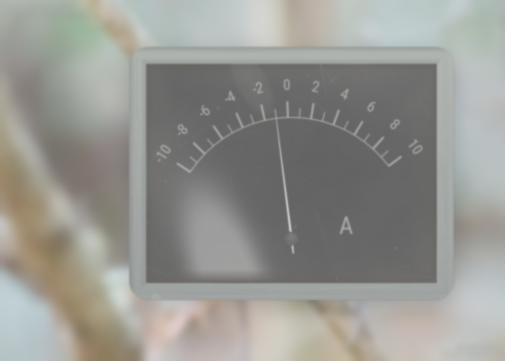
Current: -1 A
